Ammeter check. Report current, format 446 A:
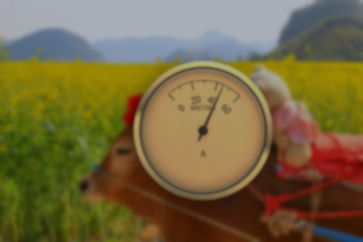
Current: 45 A
